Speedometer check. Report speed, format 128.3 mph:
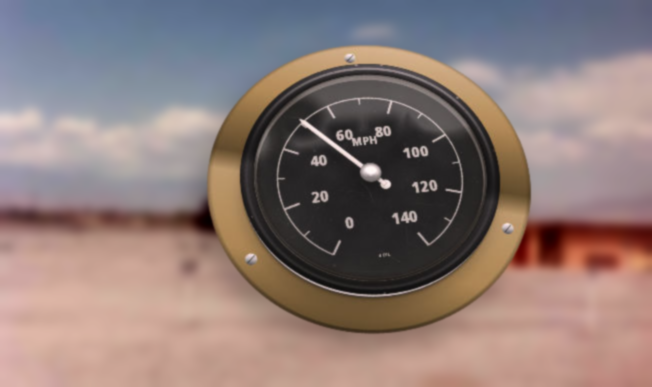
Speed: 50 mph
